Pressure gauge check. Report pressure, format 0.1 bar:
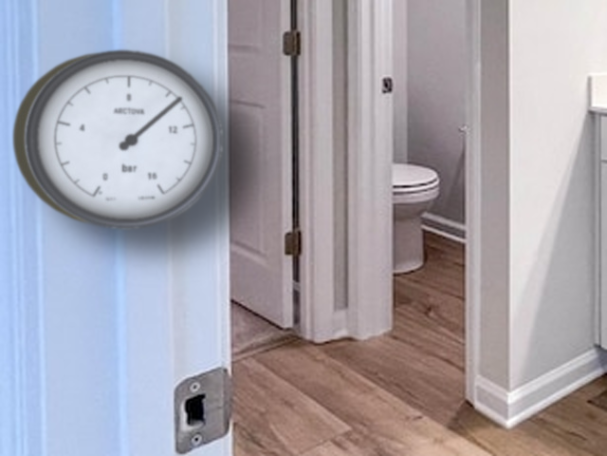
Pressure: 10.5 bar
